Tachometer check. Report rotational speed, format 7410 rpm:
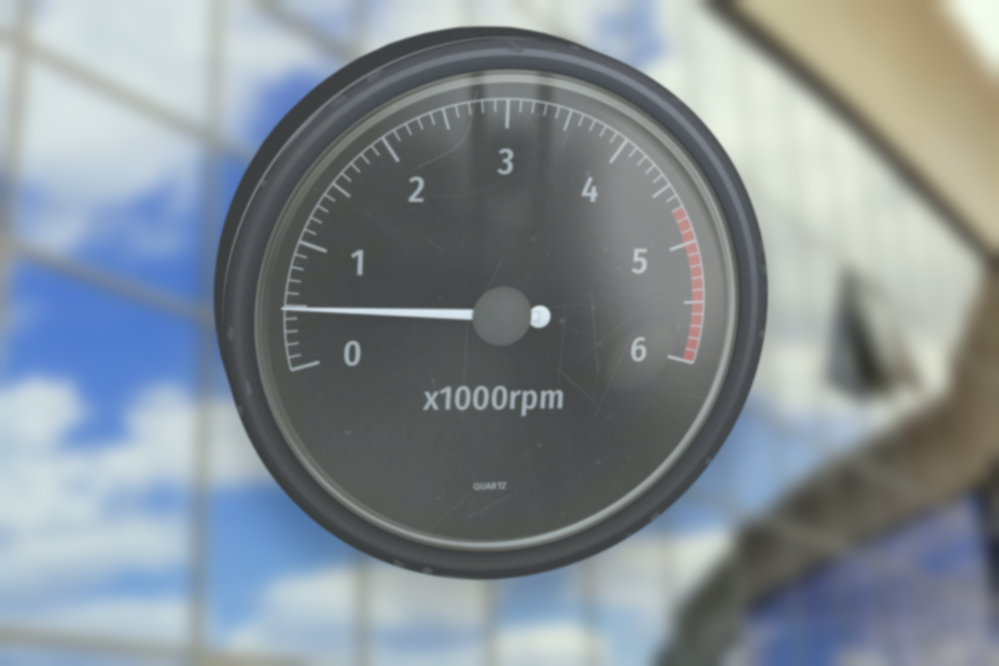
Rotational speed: 500 rpm
